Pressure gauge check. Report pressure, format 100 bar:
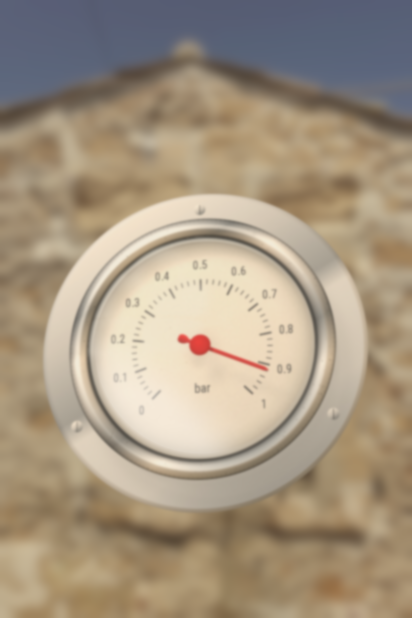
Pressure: 0.92 bar
